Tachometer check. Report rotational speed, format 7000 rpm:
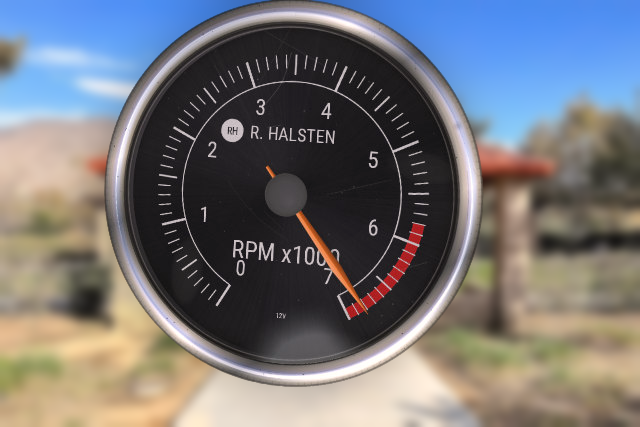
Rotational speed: 6800 rpm
